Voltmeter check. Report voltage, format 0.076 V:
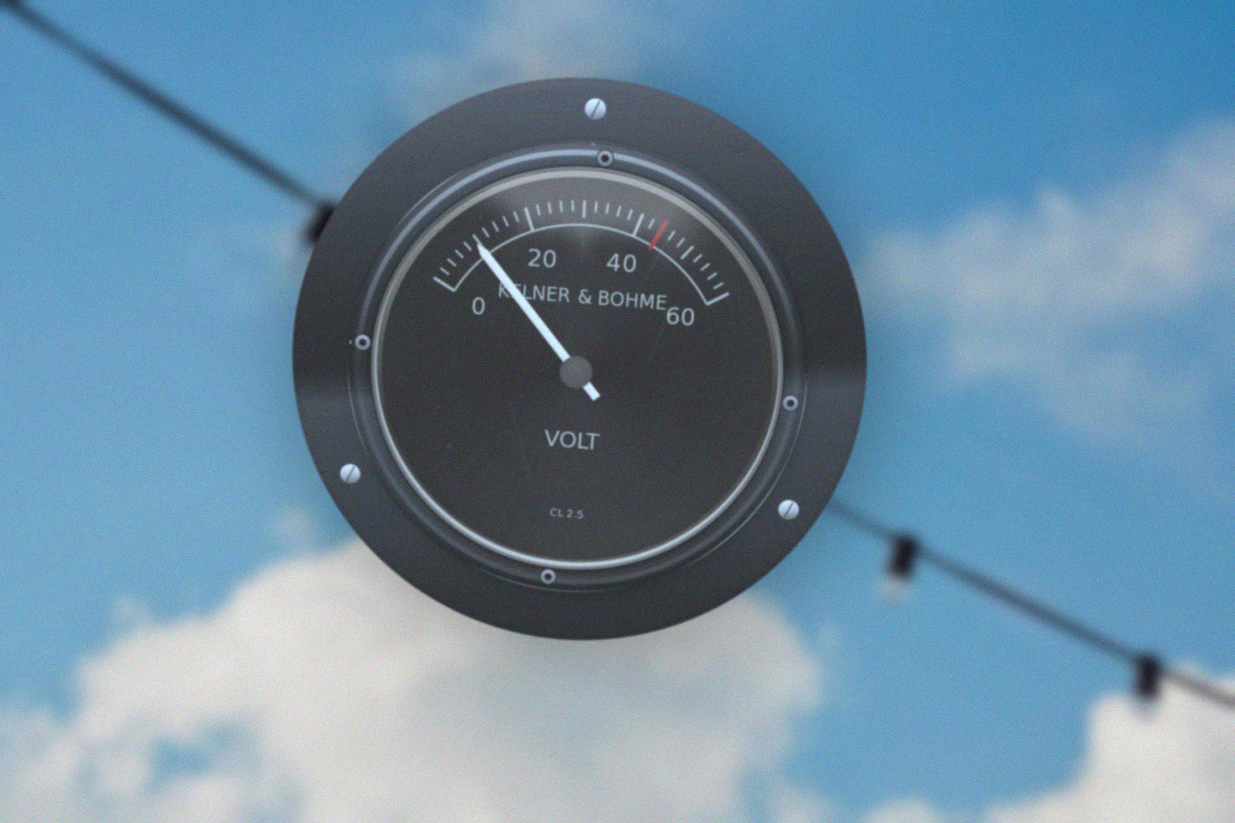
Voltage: 10 V
